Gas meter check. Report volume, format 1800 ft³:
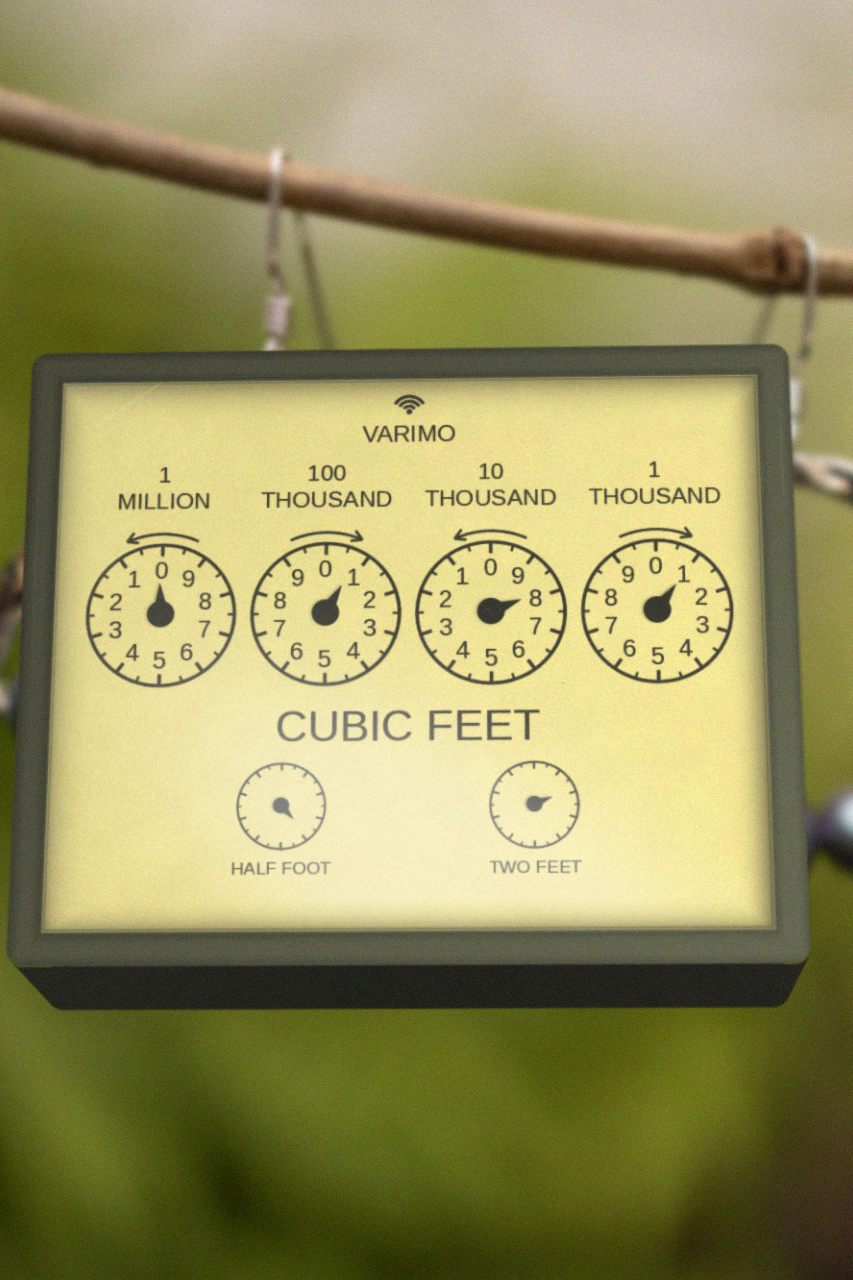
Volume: 8100 ft³
